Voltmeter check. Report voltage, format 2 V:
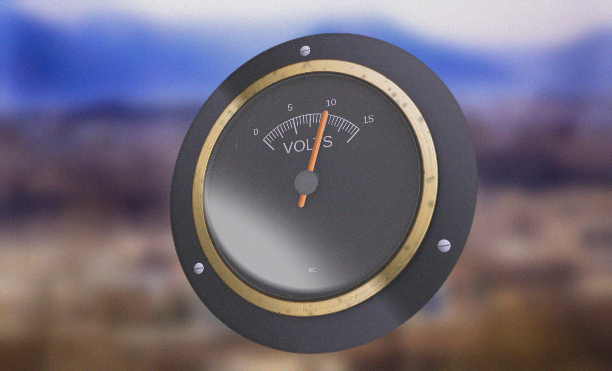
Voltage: 10 V
